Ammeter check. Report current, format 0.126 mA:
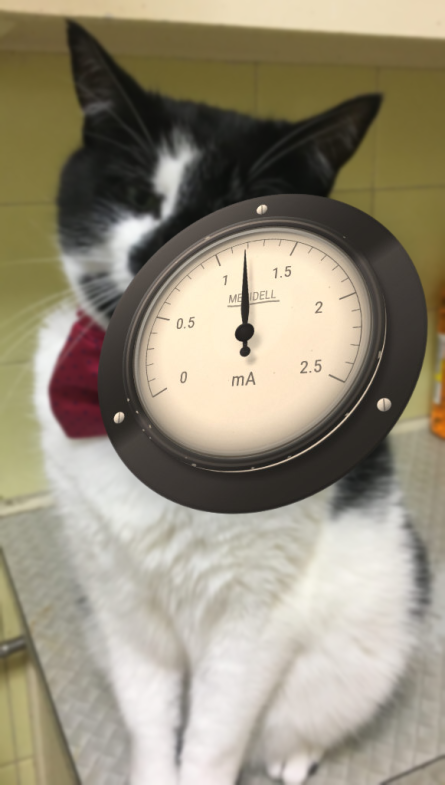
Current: 1.2 mA
